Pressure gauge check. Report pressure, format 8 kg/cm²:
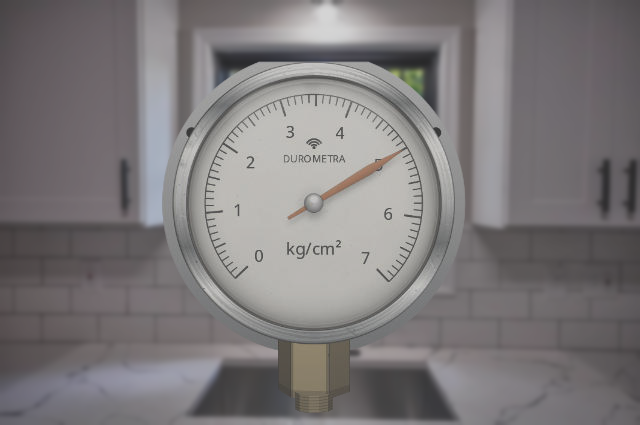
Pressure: 5 kg/cm²
